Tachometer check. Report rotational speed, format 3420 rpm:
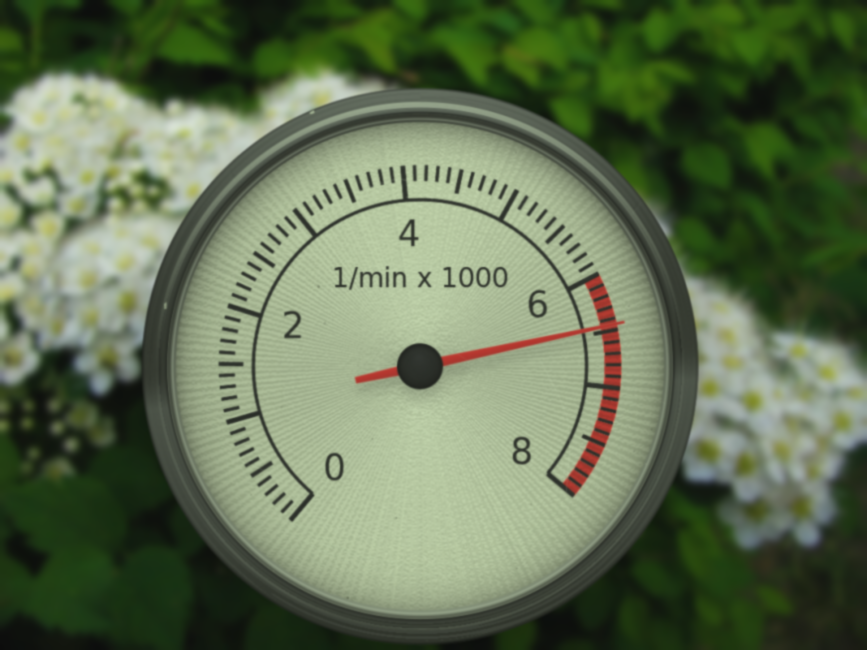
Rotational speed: 6450 rpm
